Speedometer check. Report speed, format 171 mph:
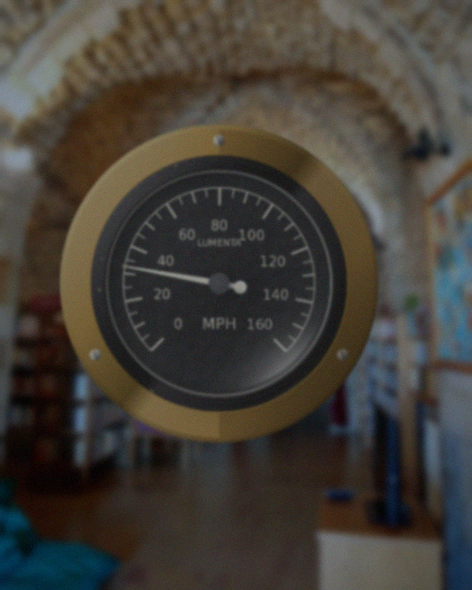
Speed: 32.5 mph
